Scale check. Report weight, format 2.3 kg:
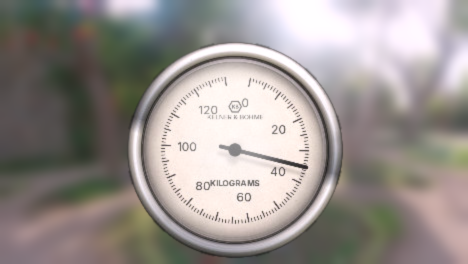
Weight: 35 kg
